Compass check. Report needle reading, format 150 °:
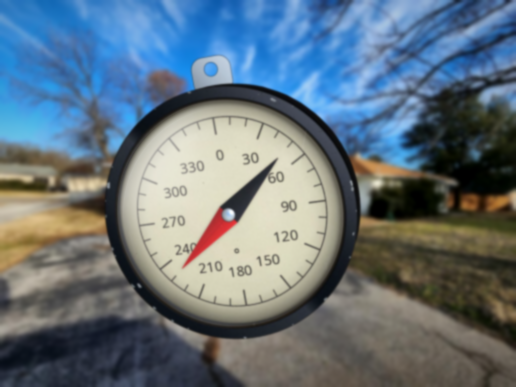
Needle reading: 230 °
